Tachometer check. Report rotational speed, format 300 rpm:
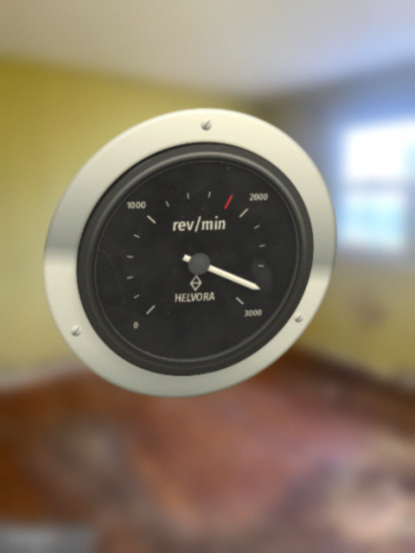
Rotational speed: 2800 rpm
